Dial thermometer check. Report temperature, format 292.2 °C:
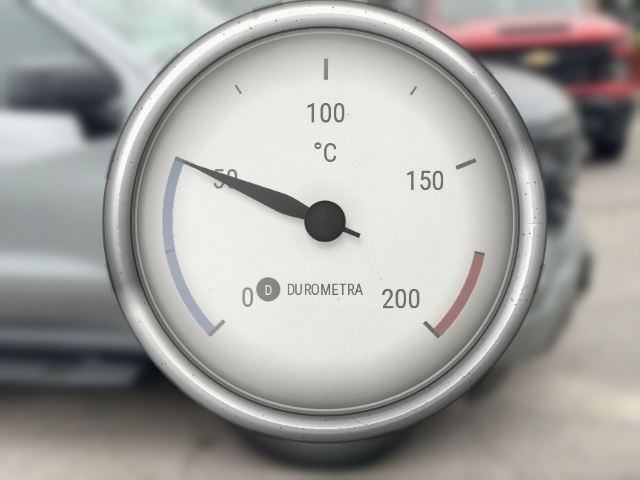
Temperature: 50 °C
